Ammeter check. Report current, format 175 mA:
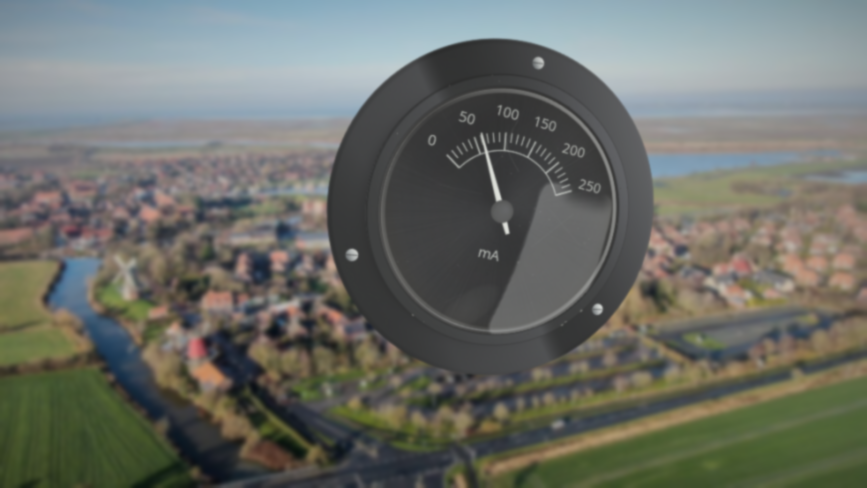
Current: 60 mA
